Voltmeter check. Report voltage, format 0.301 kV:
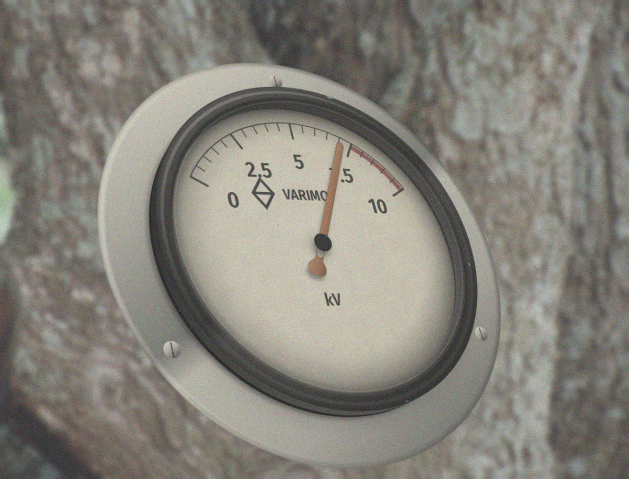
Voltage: 7 kV
